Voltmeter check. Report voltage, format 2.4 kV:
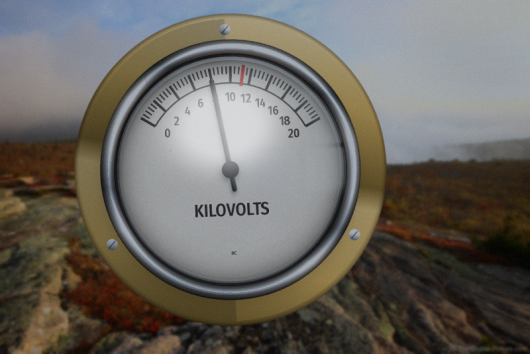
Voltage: 8 kV
